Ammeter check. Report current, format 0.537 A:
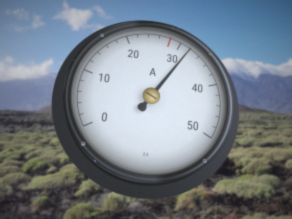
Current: 32 A
